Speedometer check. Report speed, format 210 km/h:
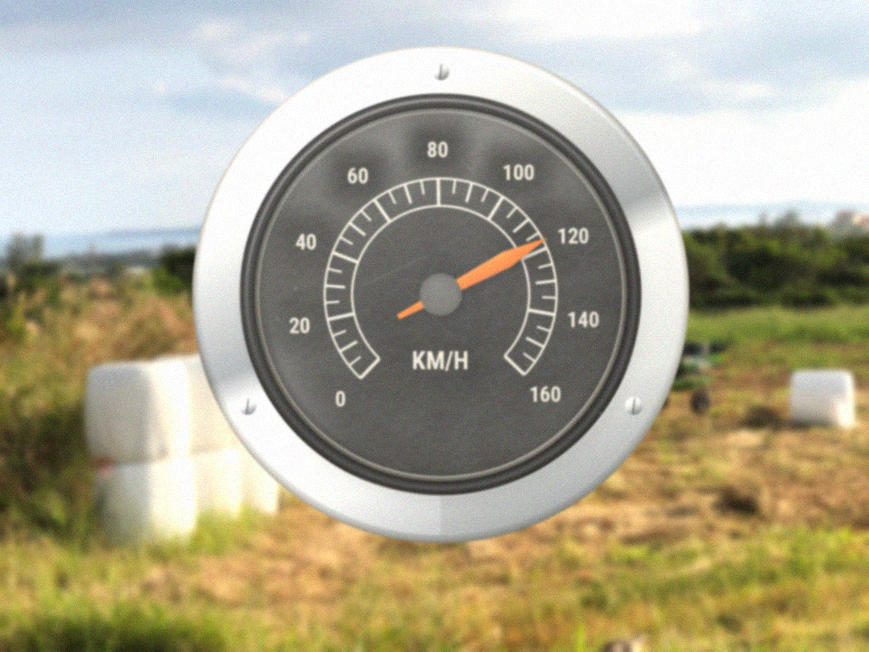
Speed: 117.5 km/h
